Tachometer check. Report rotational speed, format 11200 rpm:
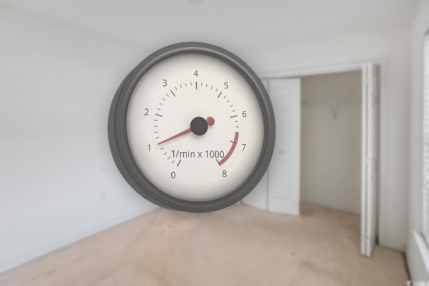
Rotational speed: 1000 rpm
